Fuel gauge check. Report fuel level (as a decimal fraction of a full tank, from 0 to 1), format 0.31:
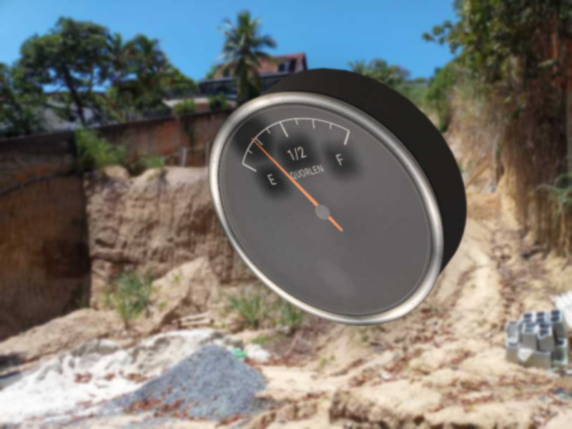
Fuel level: 0.25
